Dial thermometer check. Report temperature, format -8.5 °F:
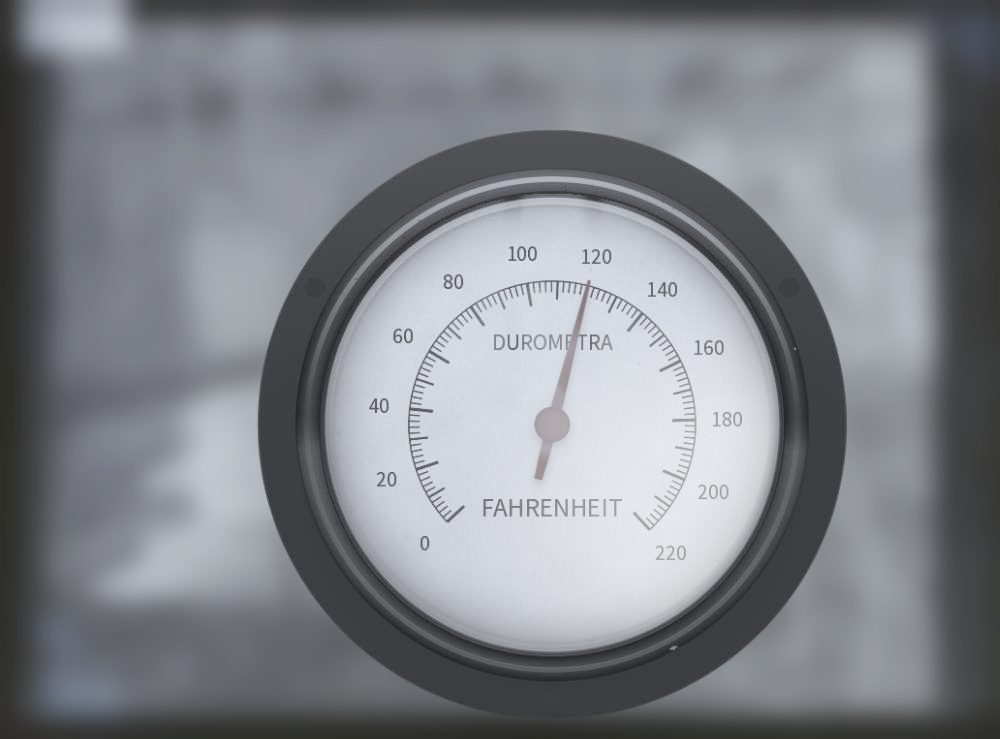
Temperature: 120 °F
